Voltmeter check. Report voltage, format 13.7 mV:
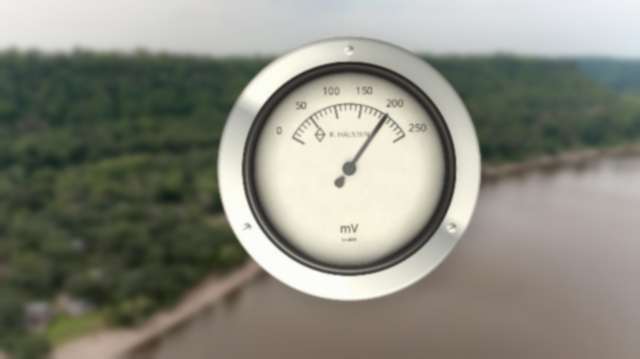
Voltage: 200 mV
